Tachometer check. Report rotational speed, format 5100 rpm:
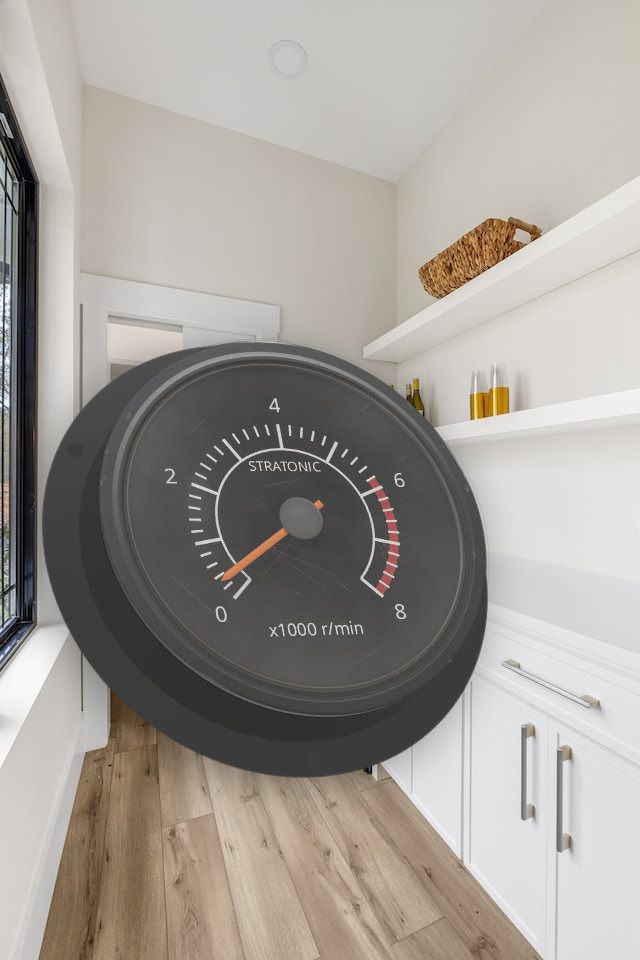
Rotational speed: 300 rpm
